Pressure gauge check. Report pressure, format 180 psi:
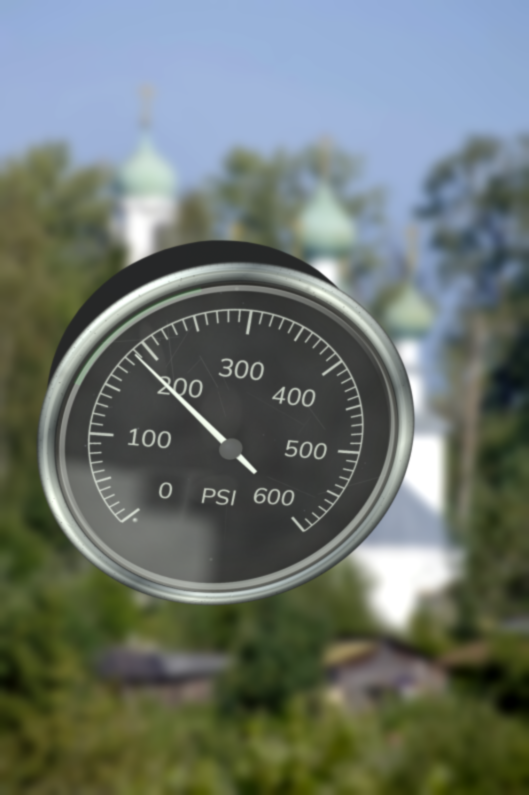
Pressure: 190 psi
